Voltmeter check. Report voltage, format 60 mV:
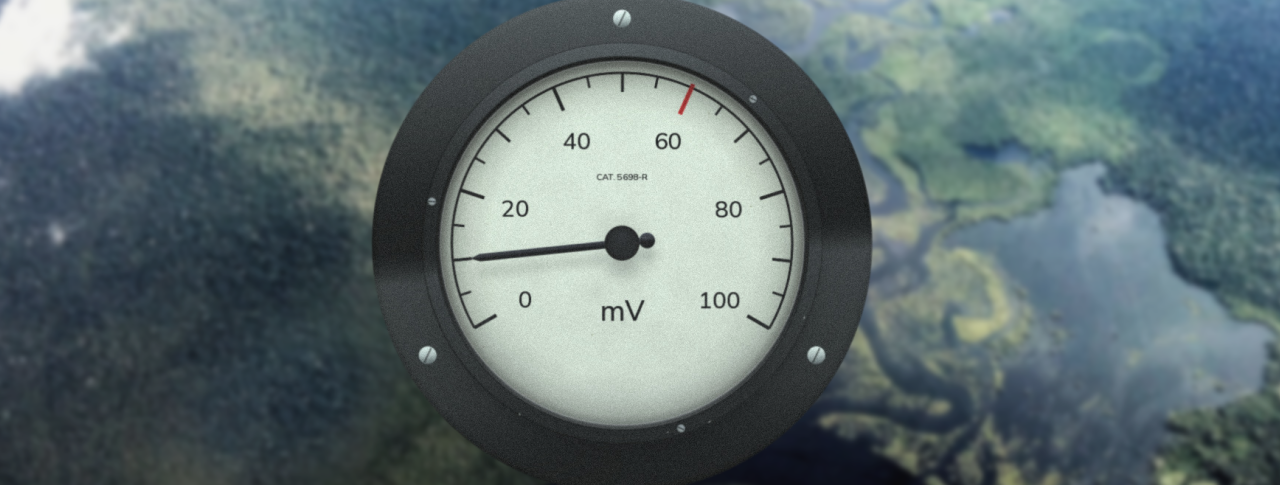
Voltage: 10 mV
